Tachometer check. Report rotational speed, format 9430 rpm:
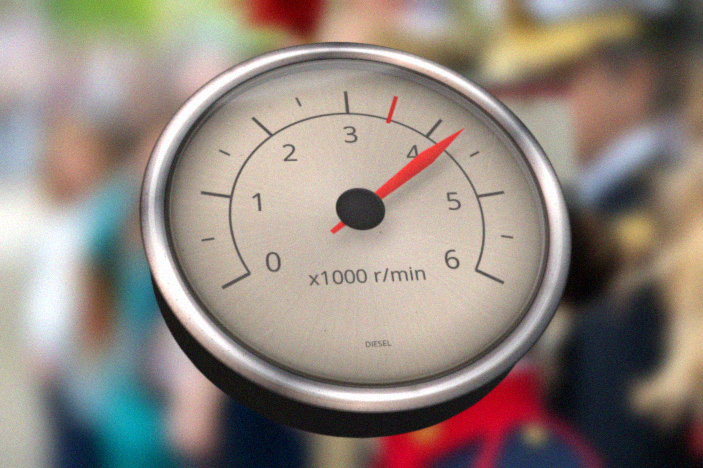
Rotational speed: 4250 rpm
